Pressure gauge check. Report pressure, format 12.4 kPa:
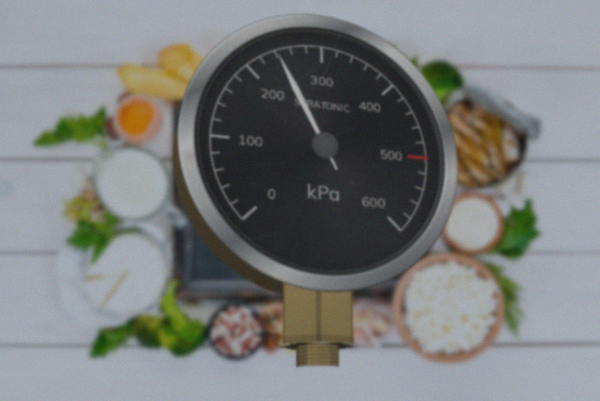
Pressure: 240 kPa
